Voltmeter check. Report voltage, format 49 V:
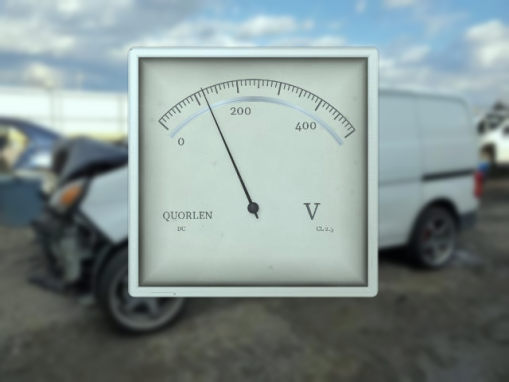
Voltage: 120 V
